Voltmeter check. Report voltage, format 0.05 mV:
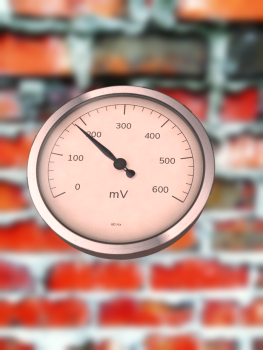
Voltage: 180 mV
